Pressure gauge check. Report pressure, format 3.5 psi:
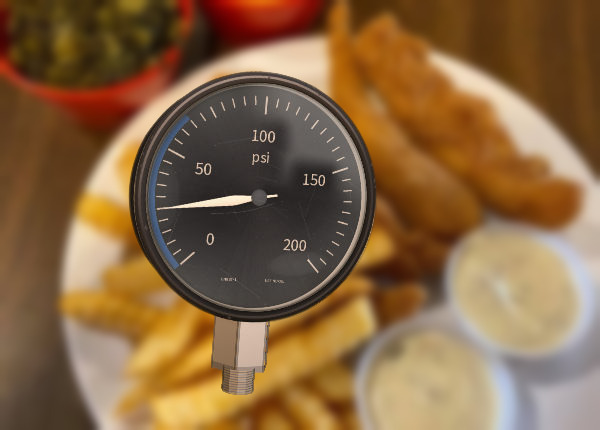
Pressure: 25 psi
